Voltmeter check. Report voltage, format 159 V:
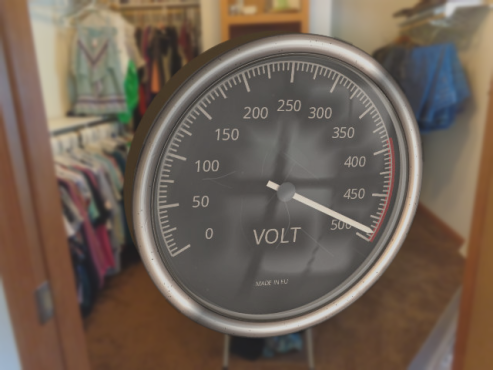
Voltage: 490 V
